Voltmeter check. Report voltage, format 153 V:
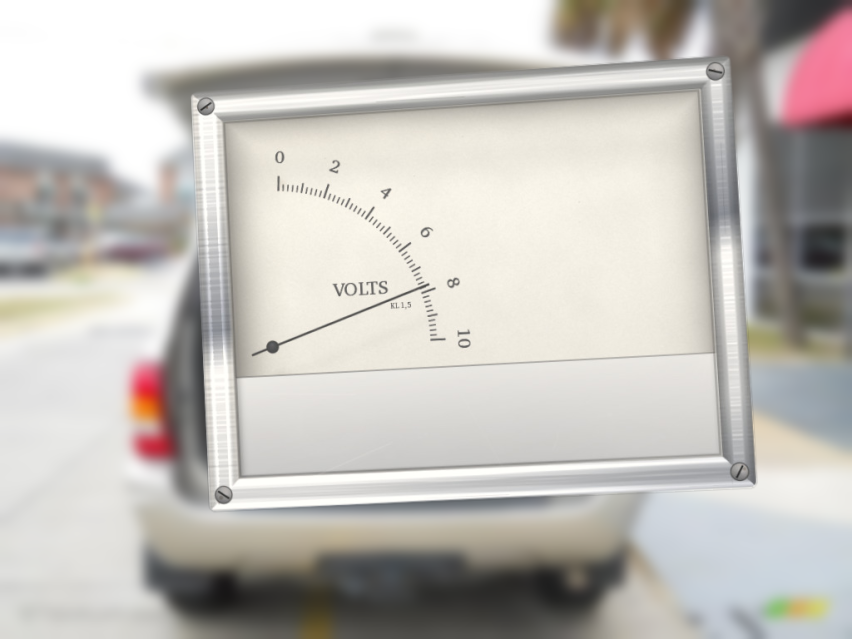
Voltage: 7.8 V
